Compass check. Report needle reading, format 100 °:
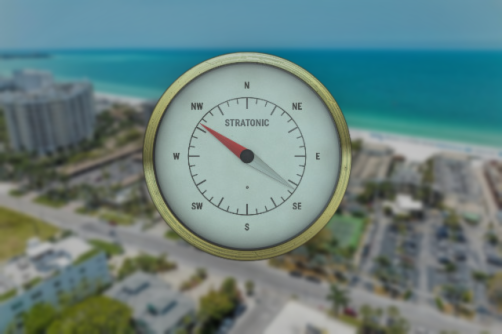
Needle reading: 305 °
